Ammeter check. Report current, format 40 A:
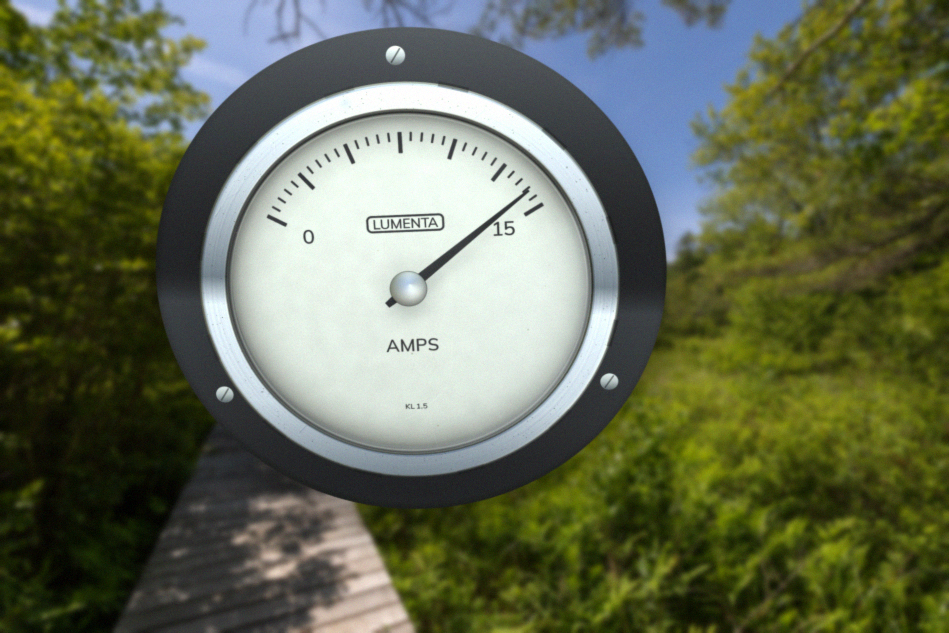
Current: 14 A
